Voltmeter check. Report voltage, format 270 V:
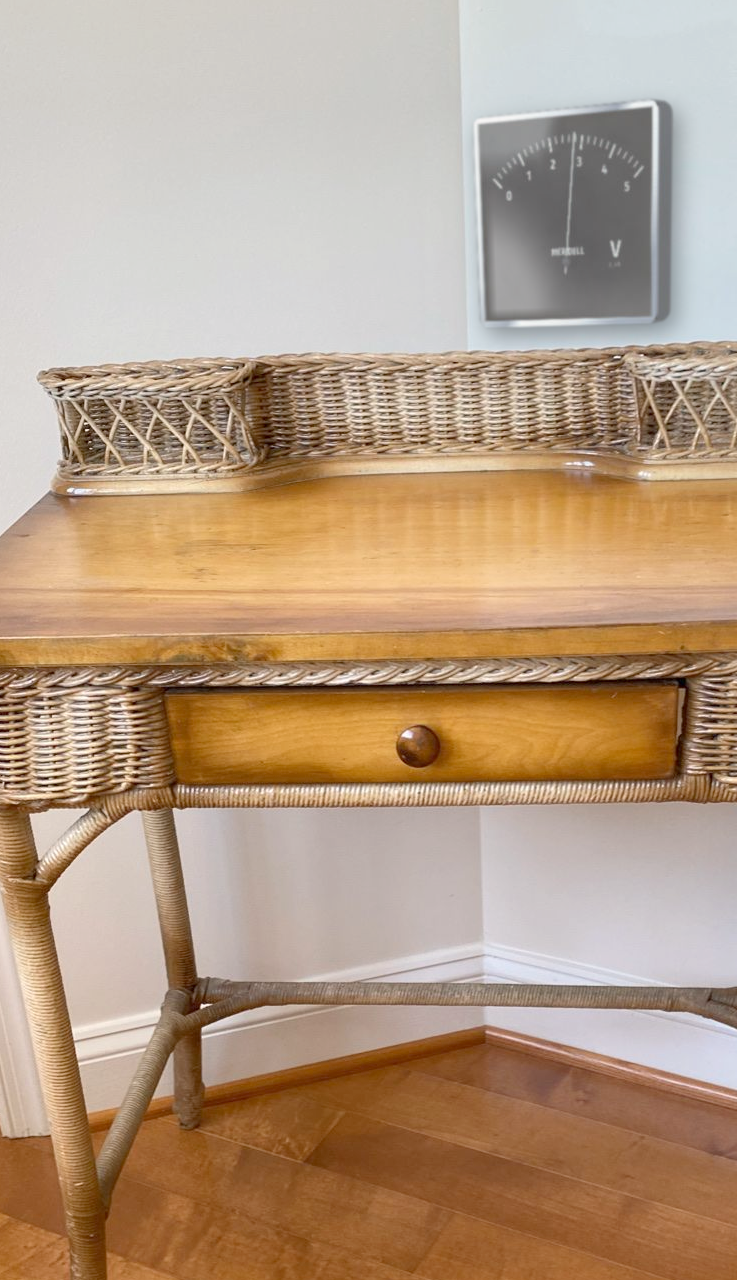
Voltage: 2.8 V
